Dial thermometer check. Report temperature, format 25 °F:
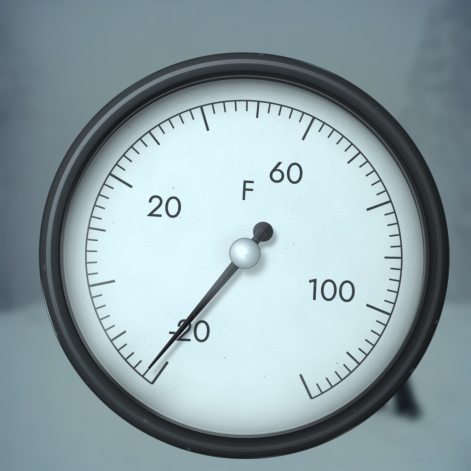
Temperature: -18 °F
